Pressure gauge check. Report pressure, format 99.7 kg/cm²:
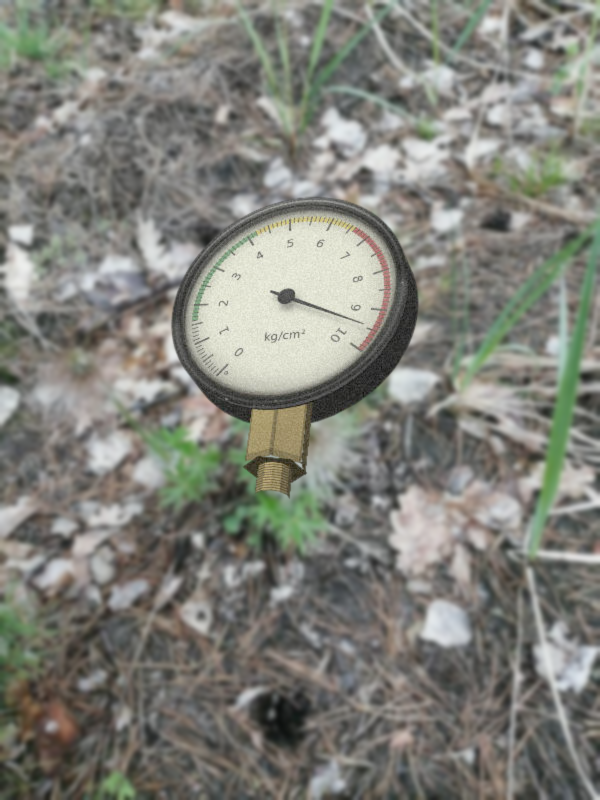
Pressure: 9.5 kg/cm²
